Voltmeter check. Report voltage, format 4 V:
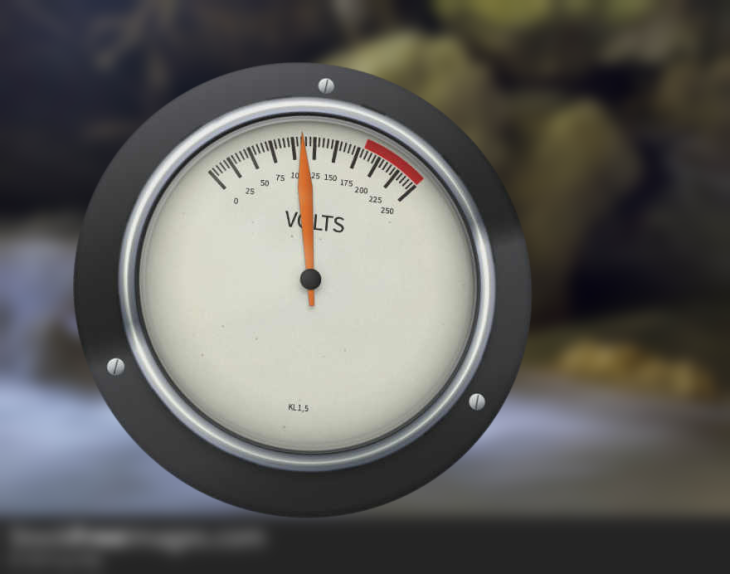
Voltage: 110 V
